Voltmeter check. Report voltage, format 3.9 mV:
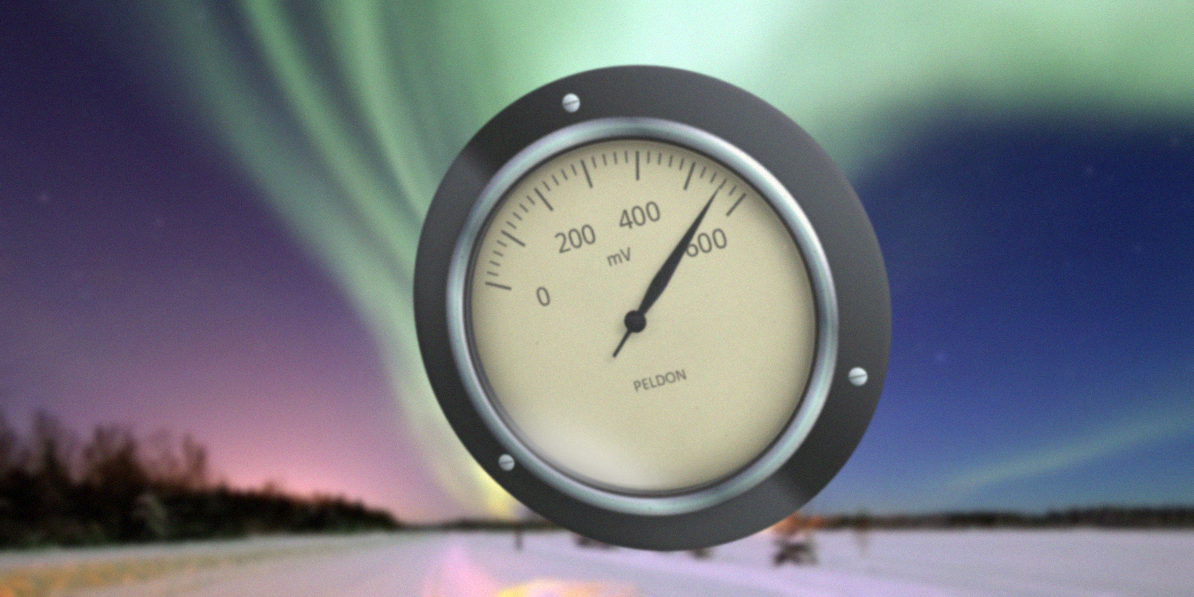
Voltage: 560 mV
